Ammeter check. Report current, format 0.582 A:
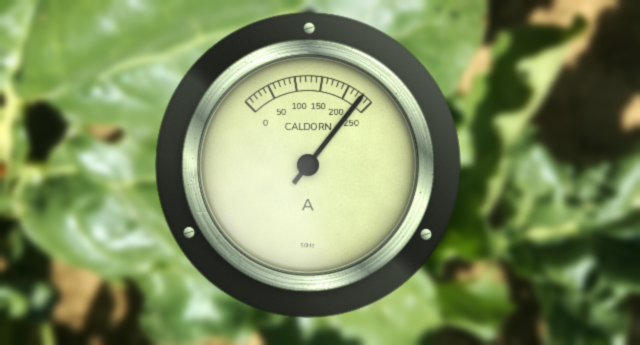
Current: 230 A
